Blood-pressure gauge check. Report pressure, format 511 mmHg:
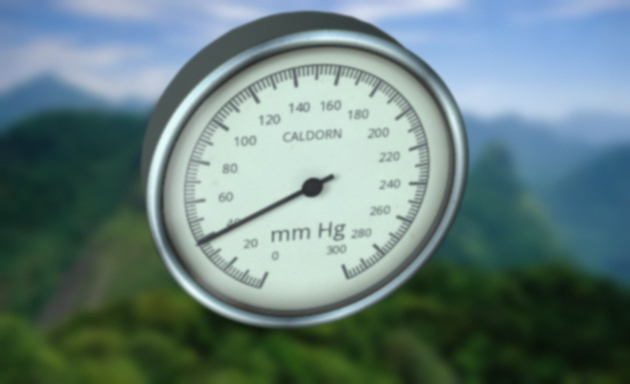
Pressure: 40 mmHg
